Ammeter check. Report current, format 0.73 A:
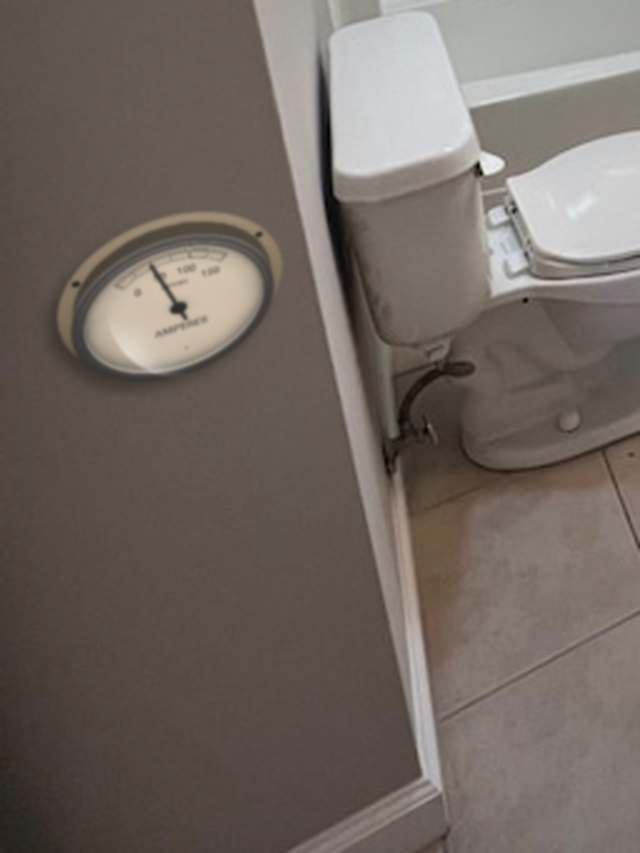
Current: 50 A
